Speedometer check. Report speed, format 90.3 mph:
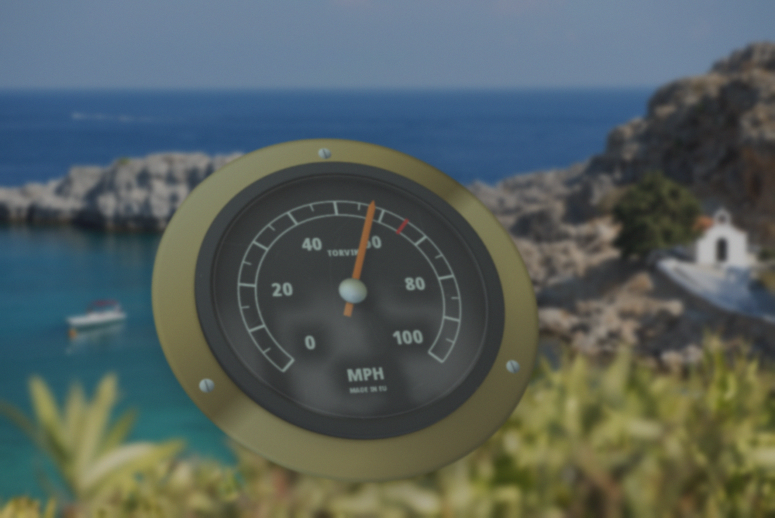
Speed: 57.5 mph
